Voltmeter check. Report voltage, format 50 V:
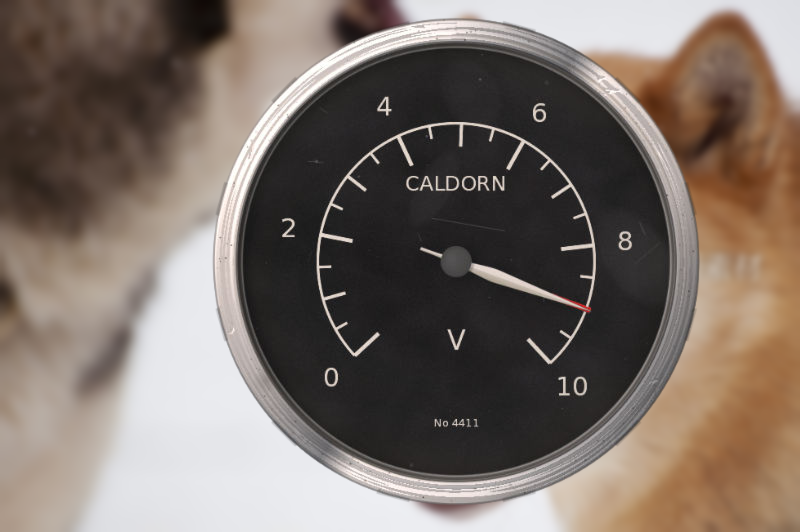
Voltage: 9 V
